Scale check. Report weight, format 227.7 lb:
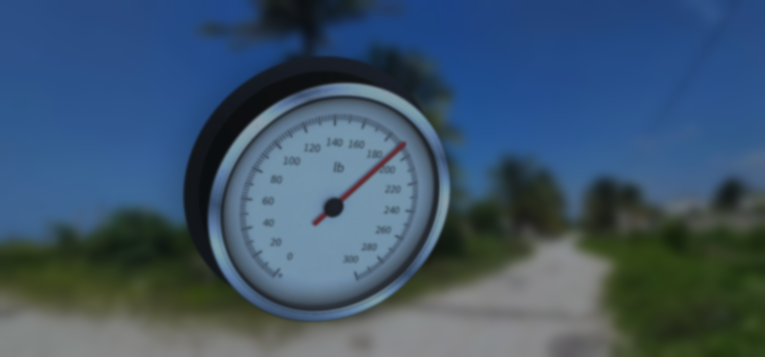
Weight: 190 lb
